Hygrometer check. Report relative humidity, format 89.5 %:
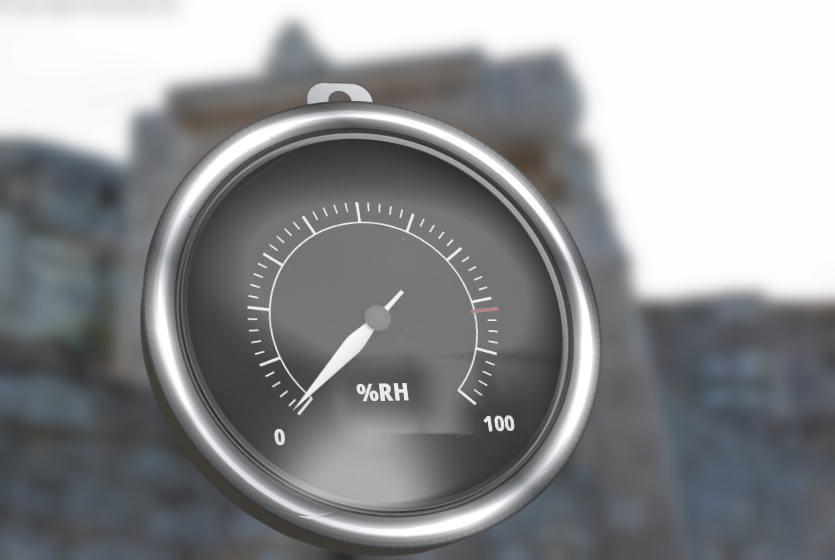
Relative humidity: 1 %
